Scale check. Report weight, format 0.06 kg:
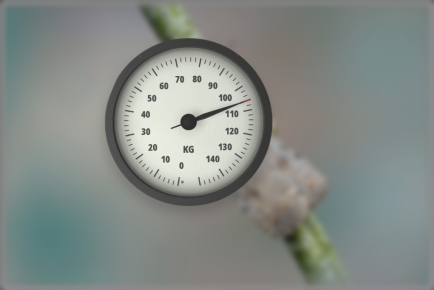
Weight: 106 kg
